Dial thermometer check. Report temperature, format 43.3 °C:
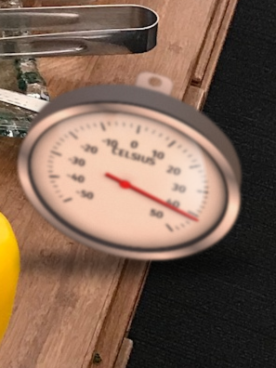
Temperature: 40 °C
